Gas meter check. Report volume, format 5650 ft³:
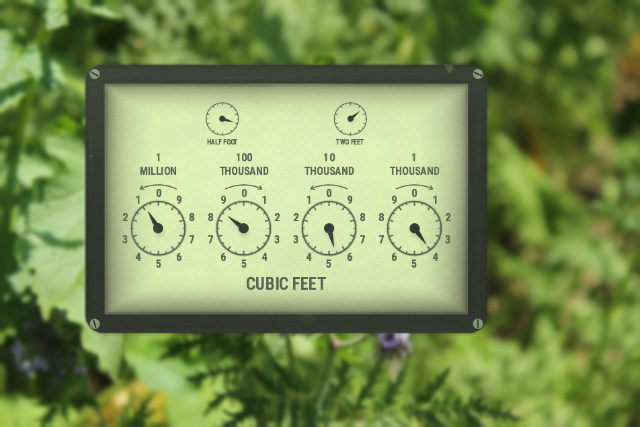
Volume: 85400 ft³
